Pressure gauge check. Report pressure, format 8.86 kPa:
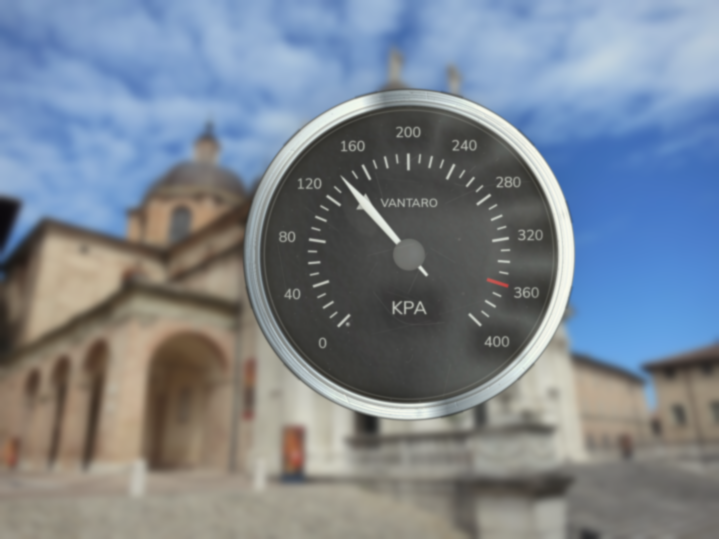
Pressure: 140 kPa
